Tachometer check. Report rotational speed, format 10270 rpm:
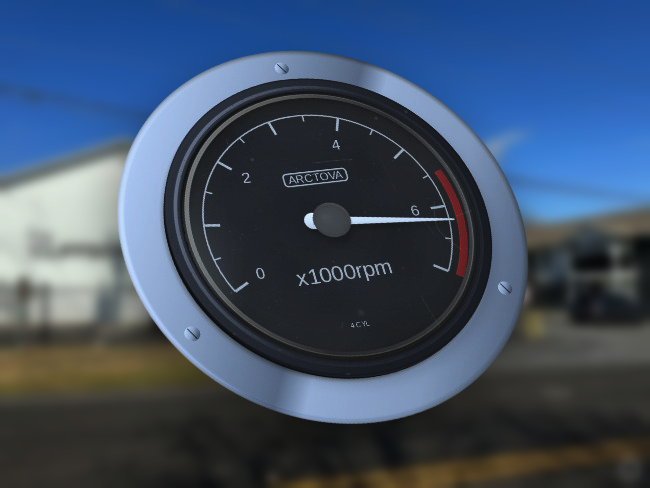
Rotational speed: 6250 rpm
